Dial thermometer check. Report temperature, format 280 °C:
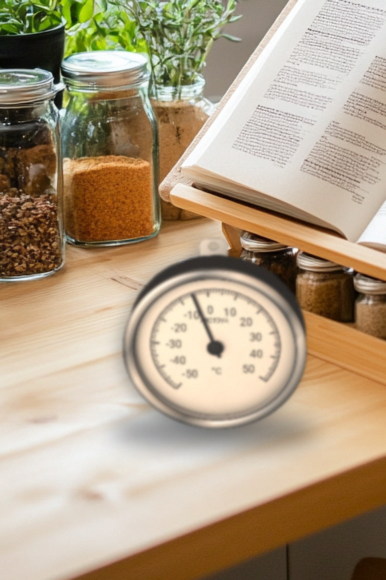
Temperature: -5 °C
